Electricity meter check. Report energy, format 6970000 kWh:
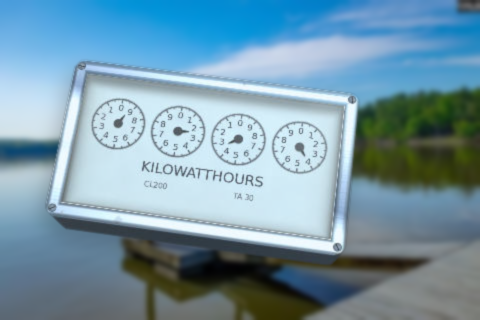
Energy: 9234 kWh
